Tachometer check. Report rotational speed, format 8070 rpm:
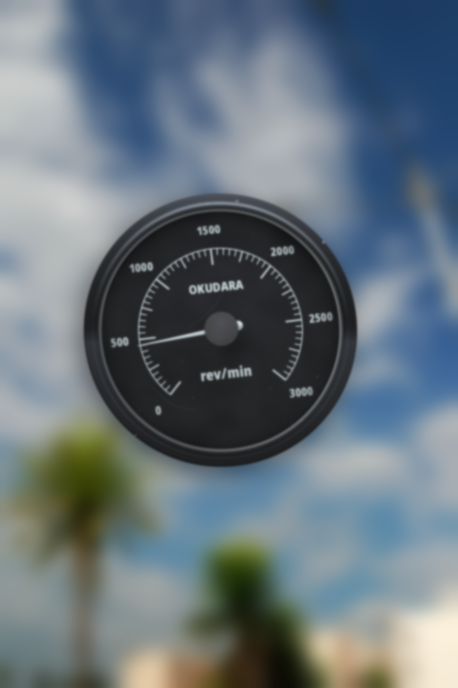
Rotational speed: 450 rpm
